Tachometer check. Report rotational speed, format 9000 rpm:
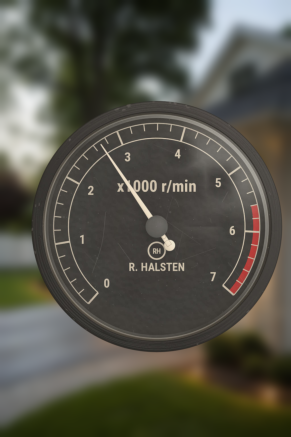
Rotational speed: 2700 rpm
